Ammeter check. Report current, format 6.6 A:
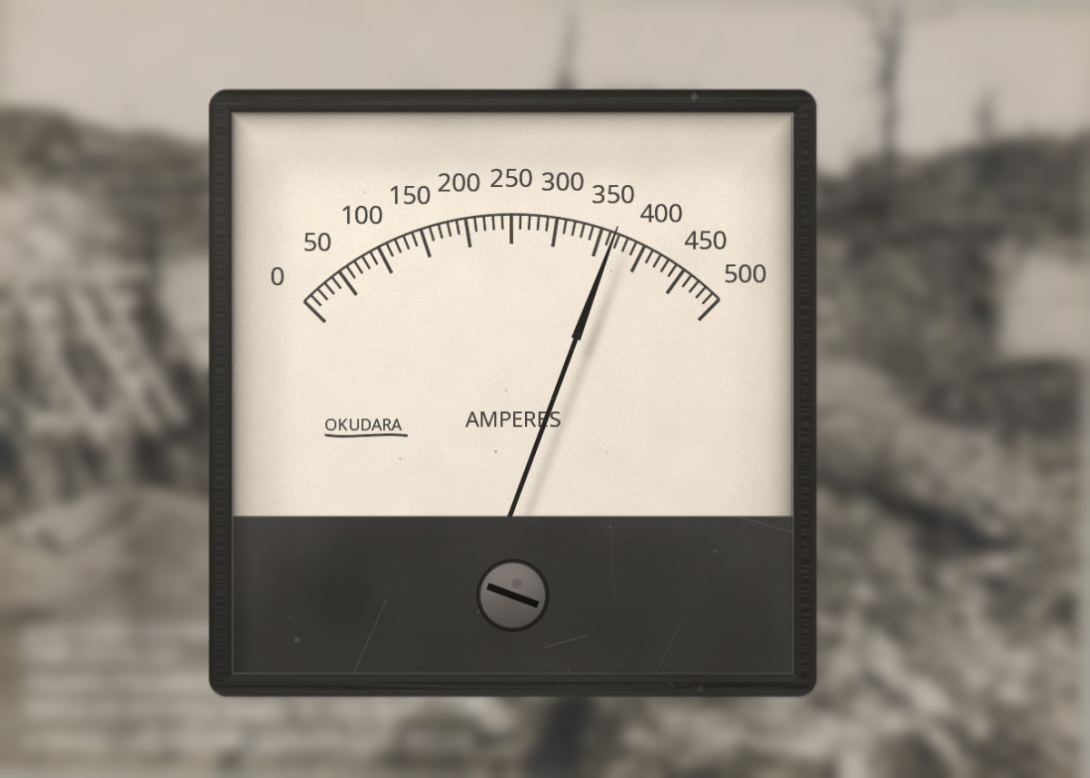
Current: 365 A
